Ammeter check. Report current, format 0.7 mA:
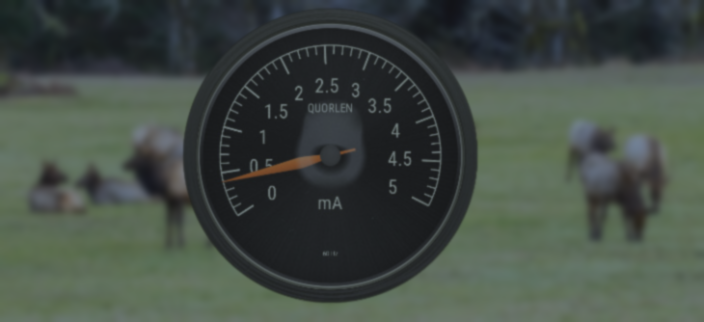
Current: 0.4 mA
